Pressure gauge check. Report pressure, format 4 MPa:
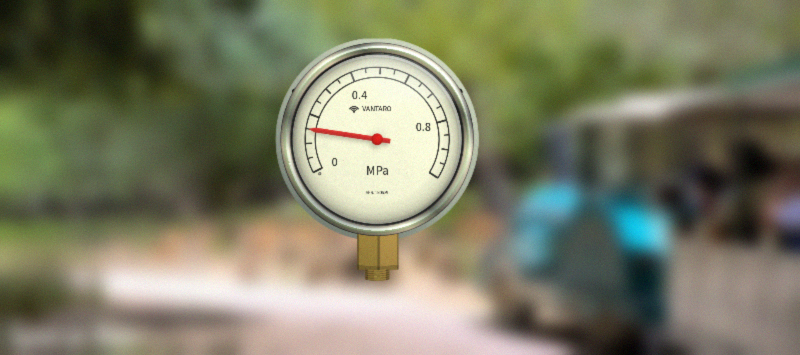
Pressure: 0.15 MPa
